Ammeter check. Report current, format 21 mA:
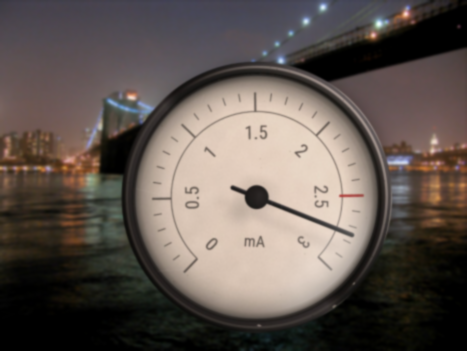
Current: 2.75 mA
